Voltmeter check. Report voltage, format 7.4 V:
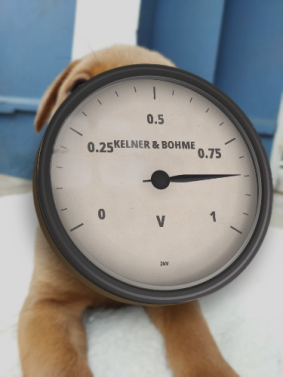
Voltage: 0.85 V
